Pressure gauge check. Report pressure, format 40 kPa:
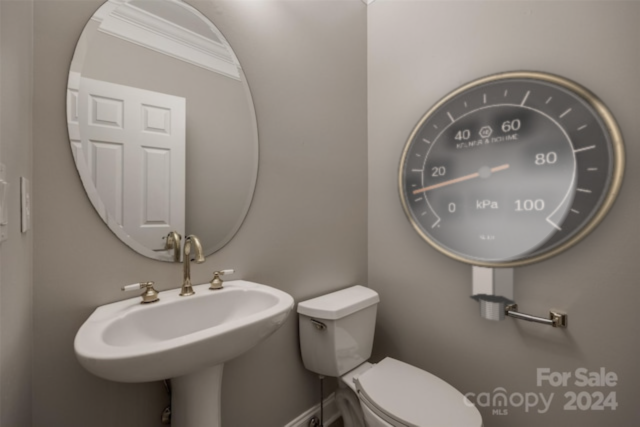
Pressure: 12.5 kPa
